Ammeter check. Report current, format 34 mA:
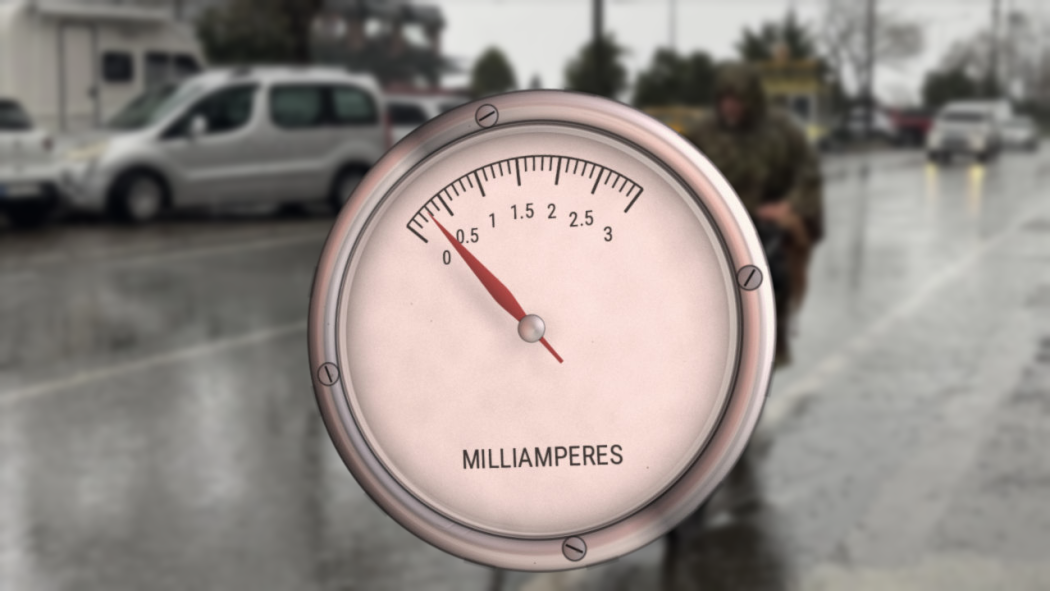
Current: 0.3 mA
